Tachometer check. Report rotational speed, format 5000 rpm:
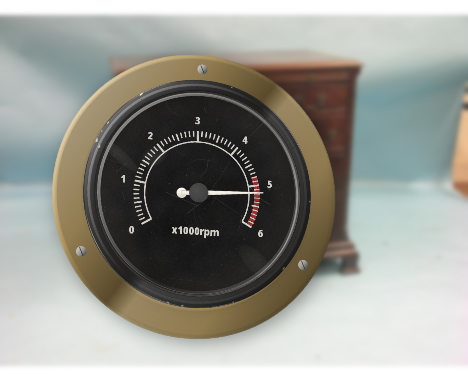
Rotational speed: 5200 rpm
